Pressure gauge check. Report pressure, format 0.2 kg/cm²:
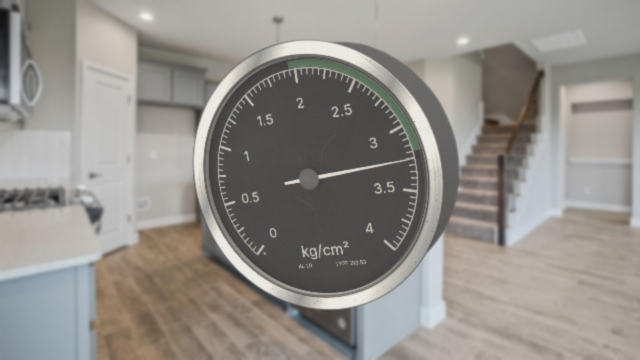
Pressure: 3.25 kg/cm²
